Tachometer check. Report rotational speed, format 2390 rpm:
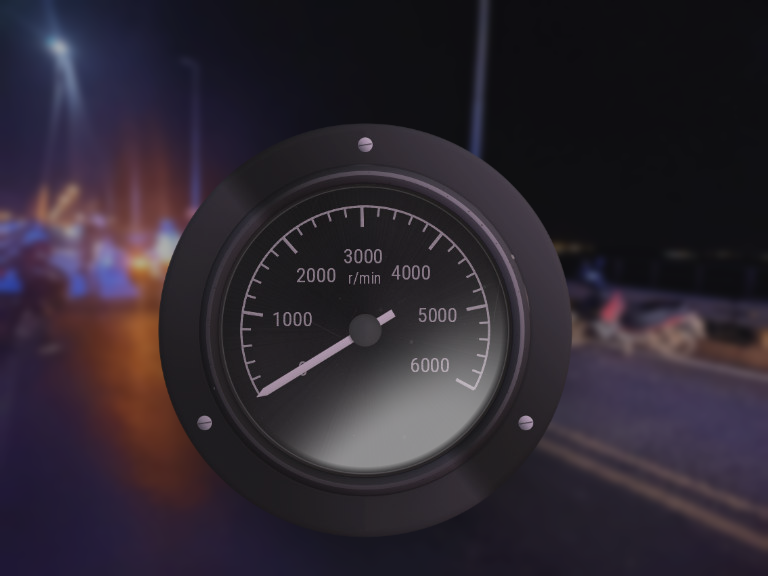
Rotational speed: 0 rpm
